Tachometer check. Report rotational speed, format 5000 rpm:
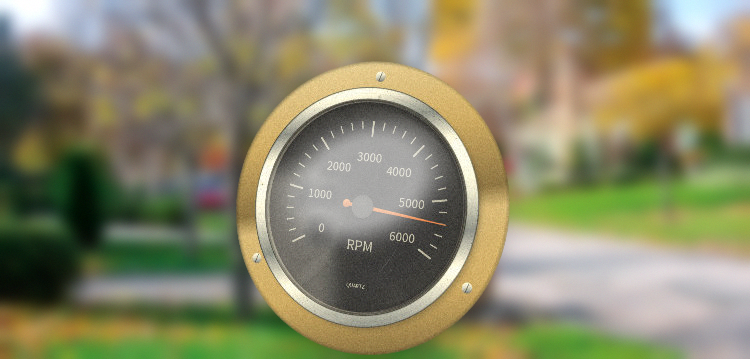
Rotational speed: 5400 rpm
